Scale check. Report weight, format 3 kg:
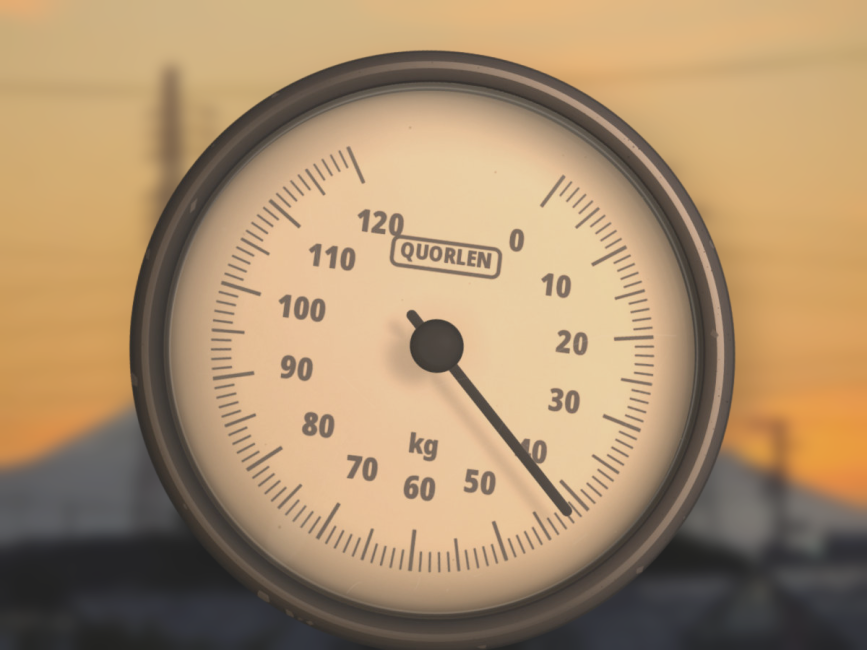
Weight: 42 kg
